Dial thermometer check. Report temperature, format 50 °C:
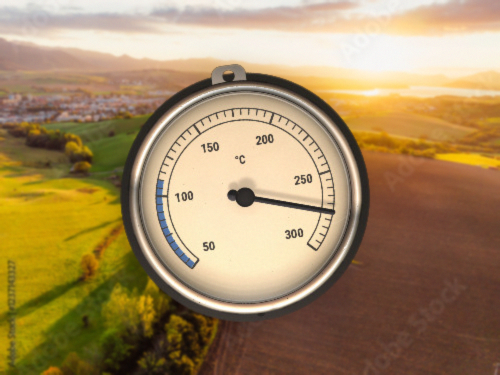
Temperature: 275 °C
